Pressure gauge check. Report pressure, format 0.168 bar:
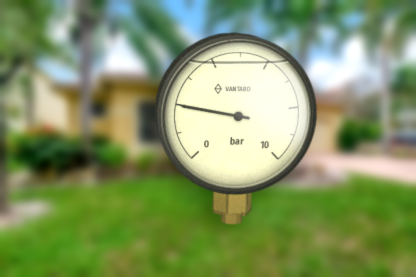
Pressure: 2 bar
